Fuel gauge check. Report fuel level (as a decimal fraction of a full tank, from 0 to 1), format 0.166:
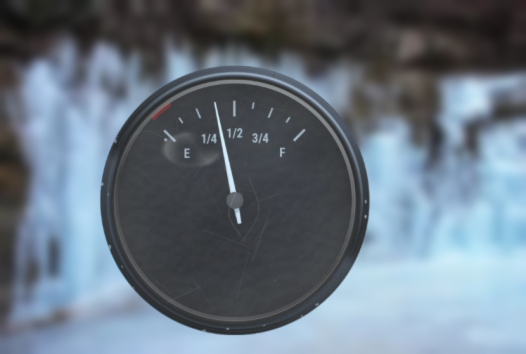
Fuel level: 0.375
